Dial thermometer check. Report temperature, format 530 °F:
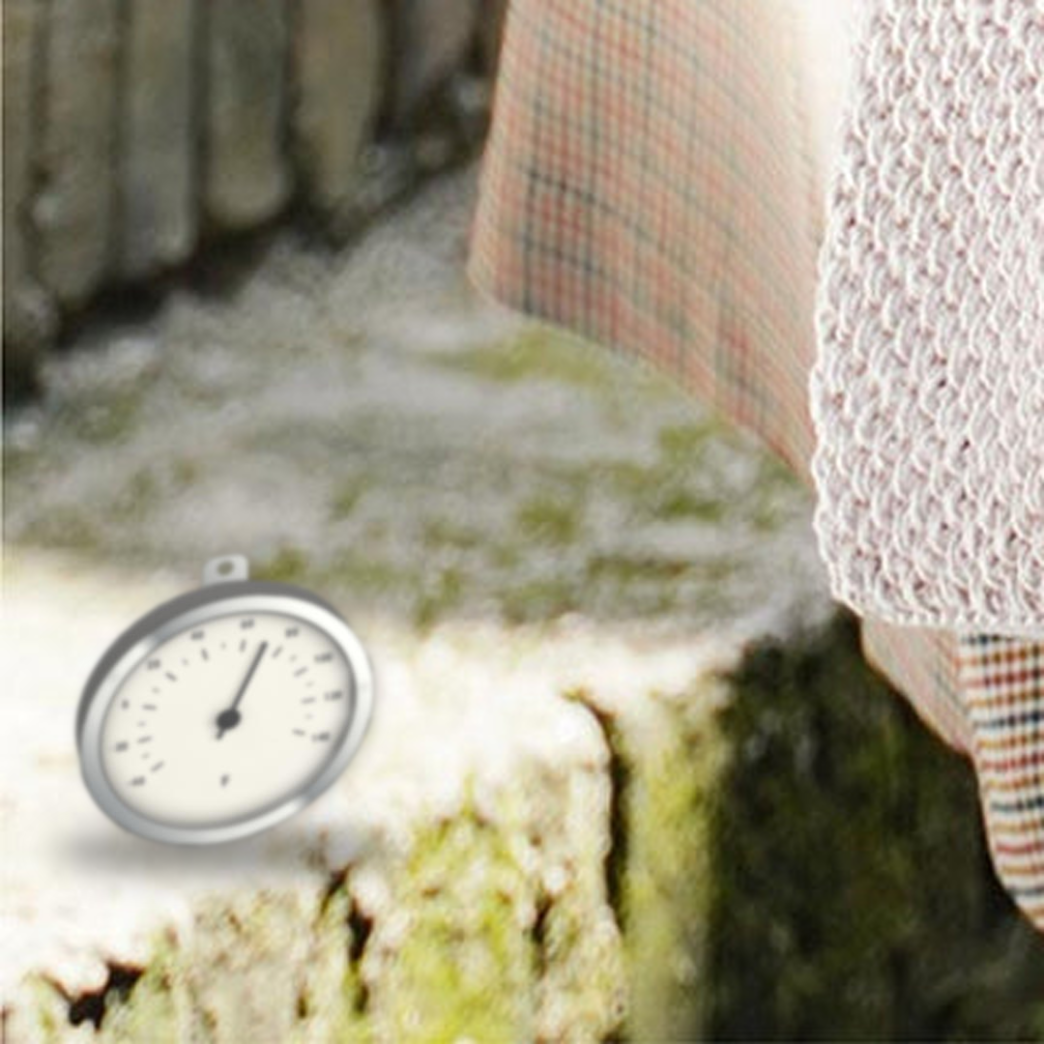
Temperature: 70 °F
